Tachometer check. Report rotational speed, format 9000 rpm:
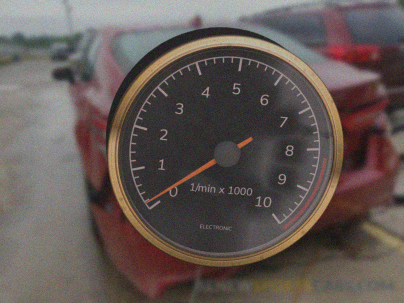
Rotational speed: 200 rpm
